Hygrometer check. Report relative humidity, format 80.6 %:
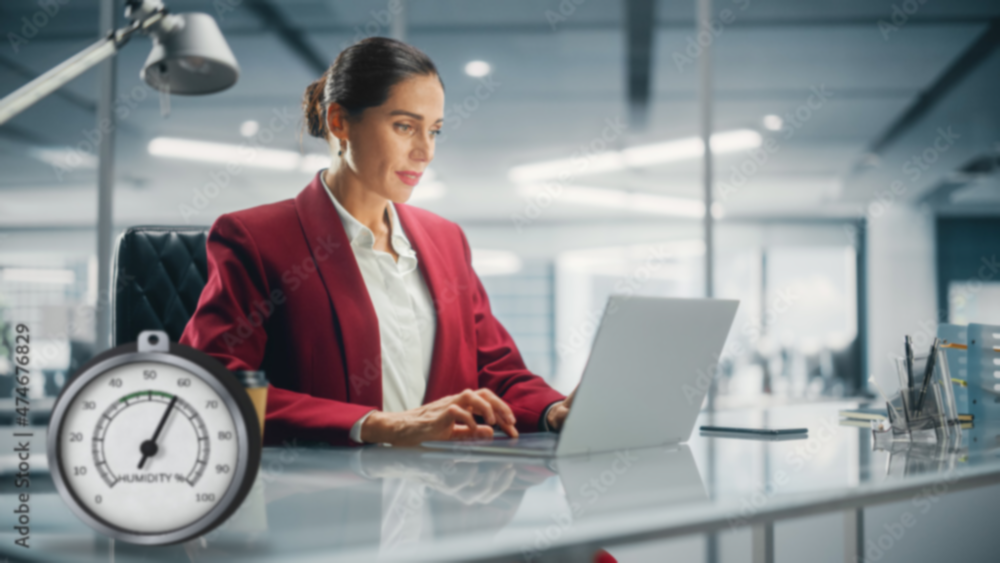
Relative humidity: 60 %
